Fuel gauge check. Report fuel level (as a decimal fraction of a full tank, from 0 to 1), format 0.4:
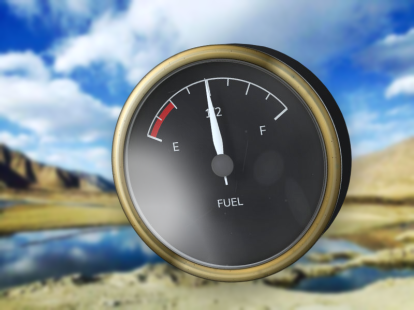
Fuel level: 0.5
